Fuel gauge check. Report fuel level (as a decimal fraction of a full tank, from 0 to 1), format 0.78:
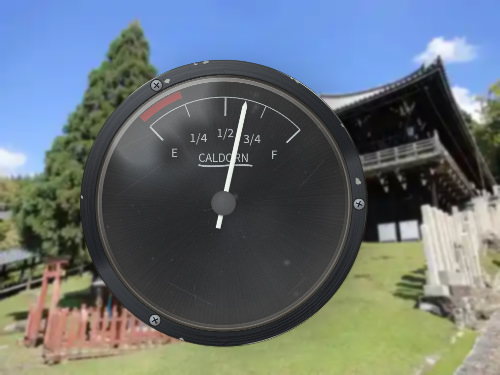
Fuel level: 0.625
